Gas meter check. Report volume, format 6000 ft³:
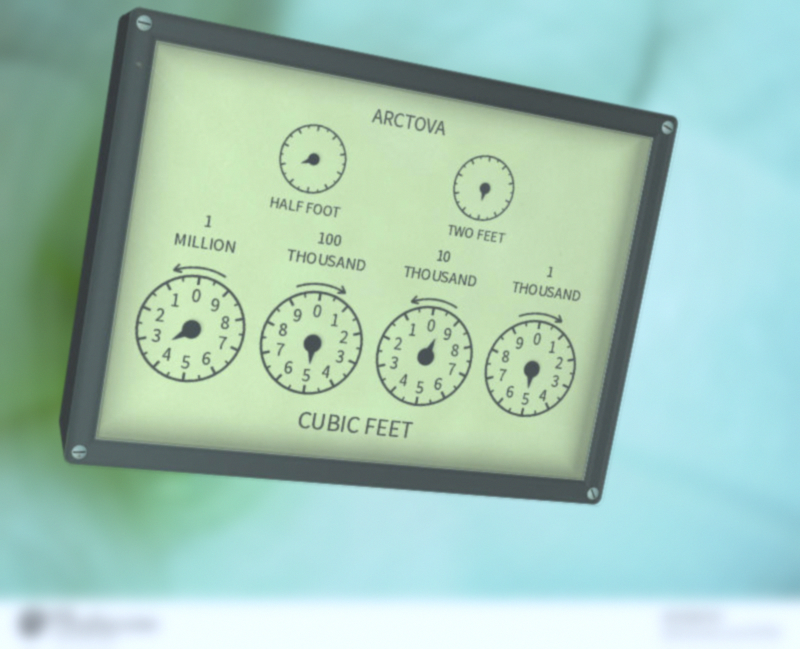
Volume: 349500 ft³
